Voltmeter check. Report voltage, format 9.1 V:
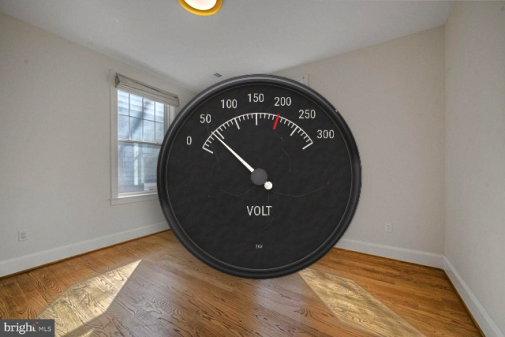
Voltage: 40 V
